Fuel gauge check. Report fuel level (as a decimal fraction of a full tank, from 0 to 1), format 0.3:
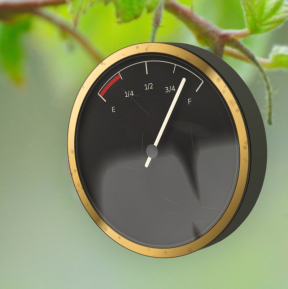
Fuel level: 0.875
